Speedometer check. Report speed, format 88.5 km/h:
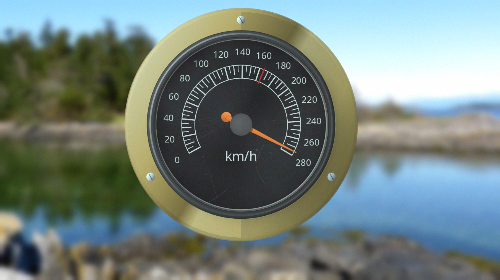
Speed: 275 km/h
